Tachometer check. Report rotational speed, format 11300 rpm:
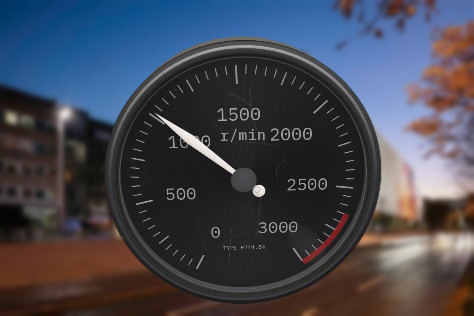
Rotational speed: 1025 rpm
